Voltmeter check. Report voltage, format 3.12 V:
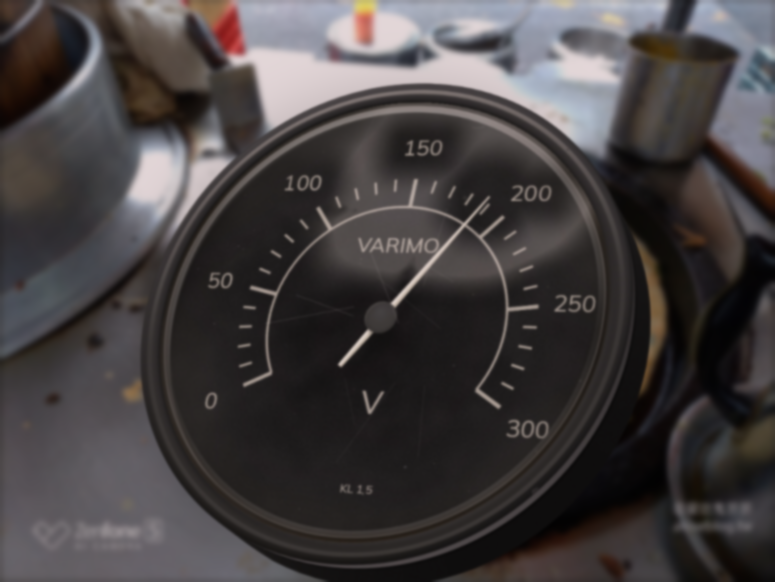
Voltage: 190 V
